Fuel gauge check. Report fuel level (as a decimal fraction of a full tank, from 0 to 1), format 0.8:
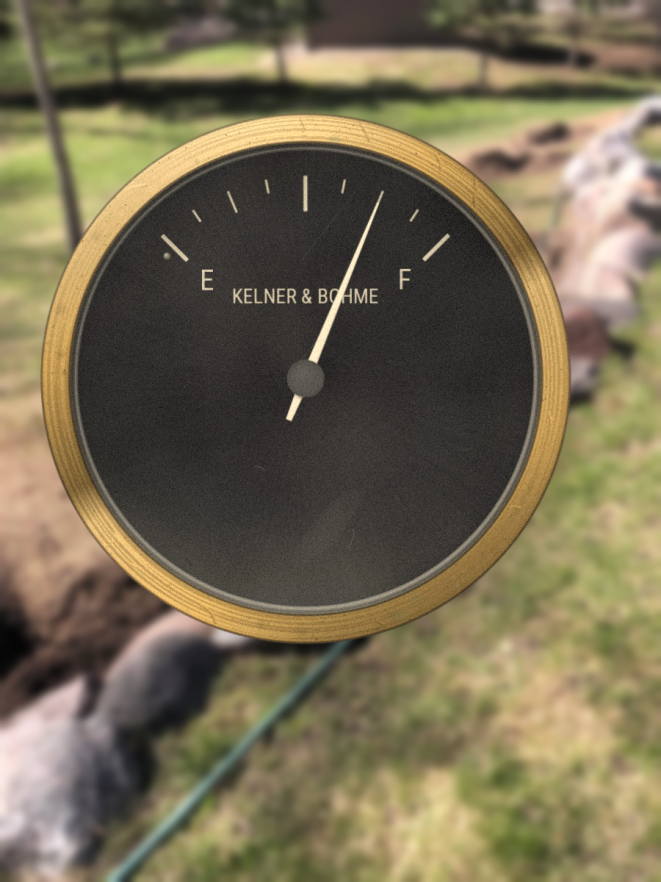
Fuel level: 0.75
